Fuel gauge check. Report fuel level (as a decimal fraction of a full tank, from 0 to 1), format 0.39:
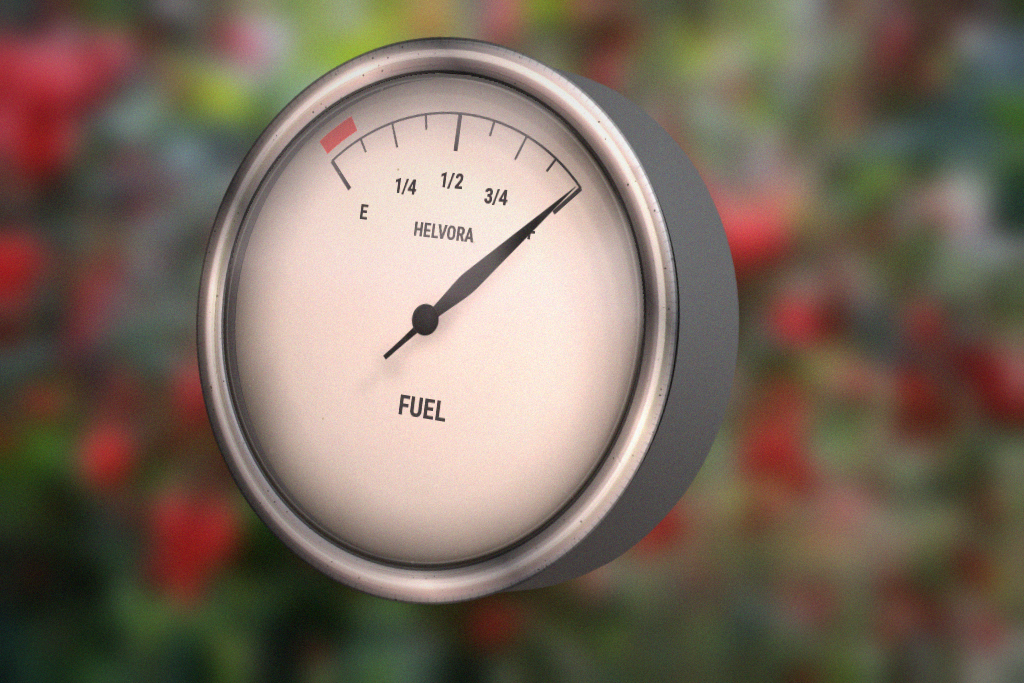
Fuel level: 1
